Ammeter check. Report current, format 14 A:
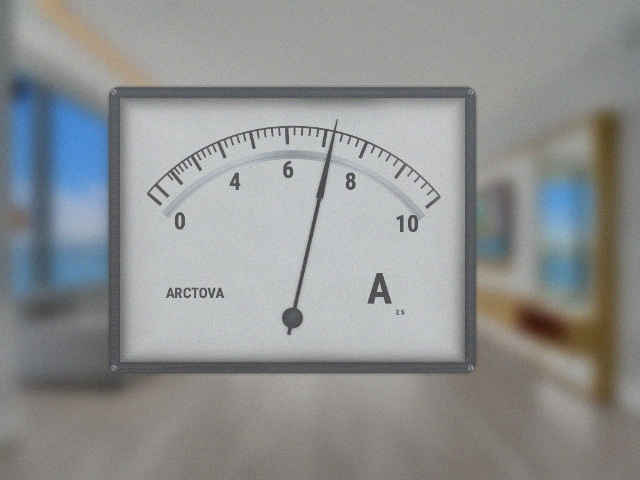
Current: 7.2 A
